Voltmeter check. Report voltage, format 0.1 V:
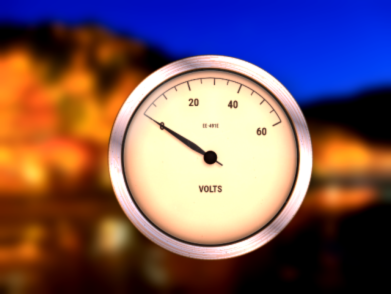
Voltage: 0 V
